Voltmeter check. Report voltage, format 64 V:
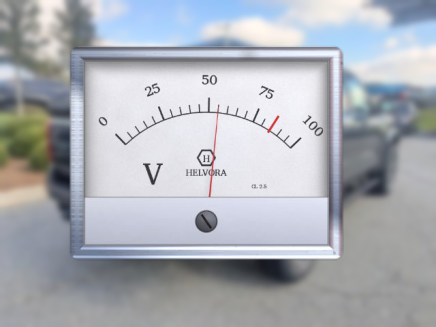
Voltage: 55 V
